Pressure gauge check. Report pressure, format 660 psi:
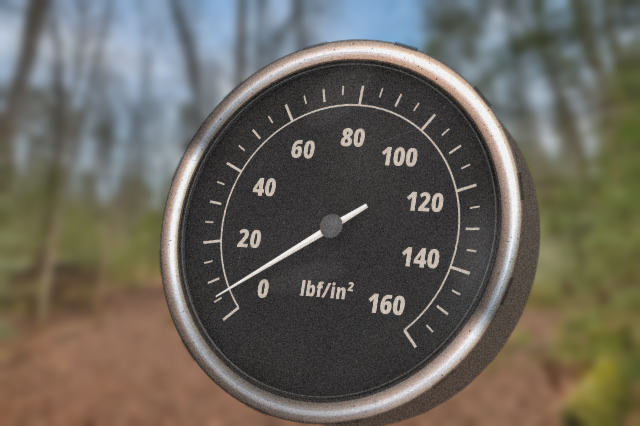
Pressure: 5 psi
